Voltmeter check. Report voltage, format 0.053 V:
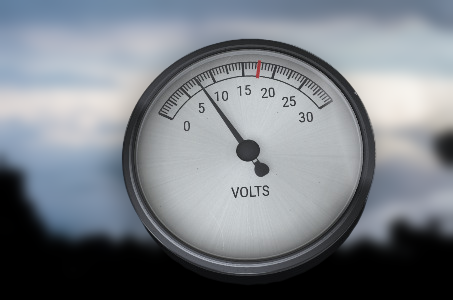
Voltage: 7.5 V
